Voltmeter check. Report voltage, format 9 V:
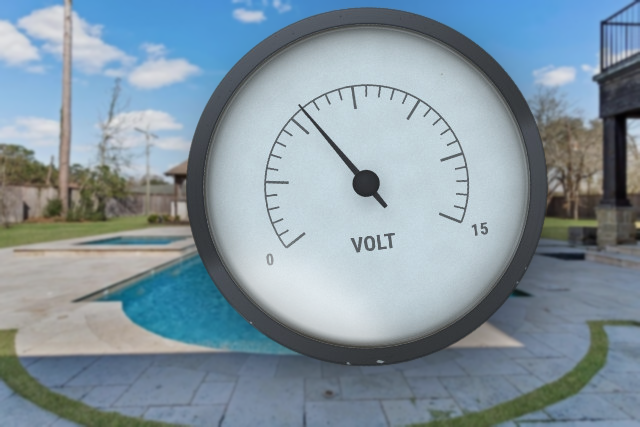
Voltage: 5.5 V
